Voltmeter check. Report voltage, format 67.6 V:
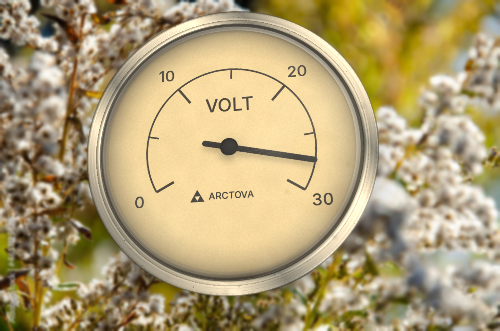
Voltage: 27.5 V
